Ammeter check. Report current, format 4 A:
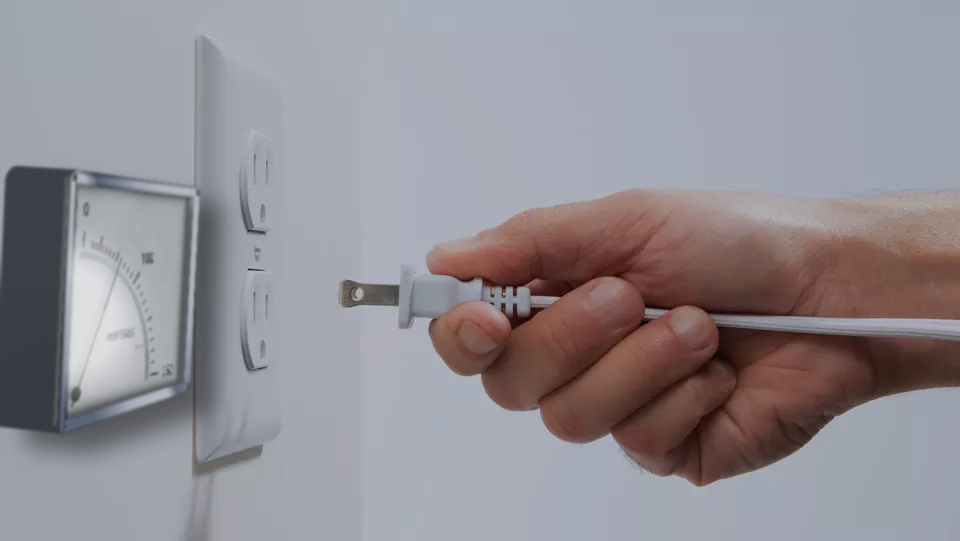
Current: 75 A
